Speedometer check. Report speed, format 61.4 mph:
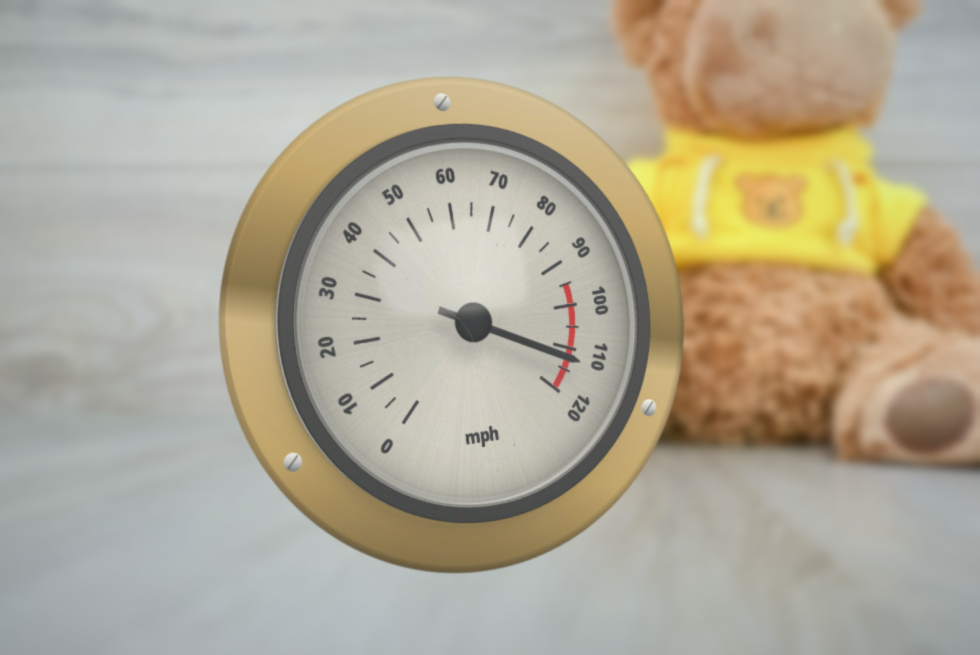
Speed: 112.5 mph
